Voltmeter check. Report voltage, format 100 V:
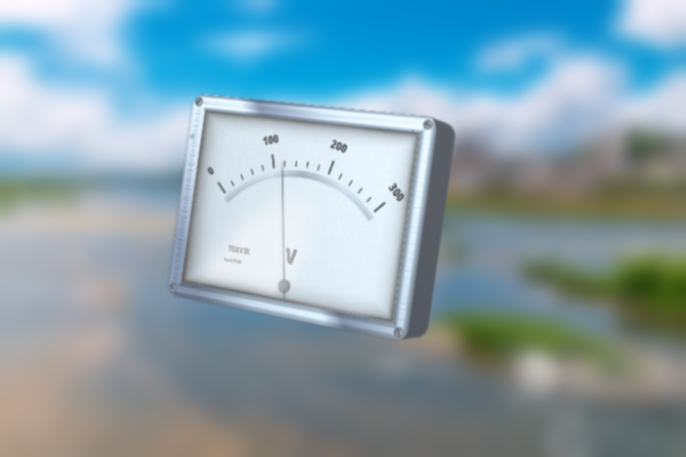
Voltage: 120 V
